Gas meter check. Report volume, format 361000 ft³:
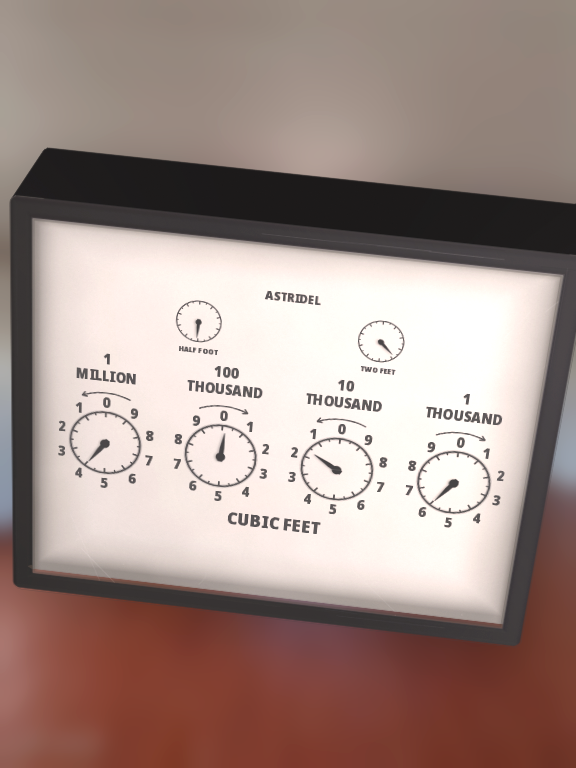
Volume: 401600 ft³
